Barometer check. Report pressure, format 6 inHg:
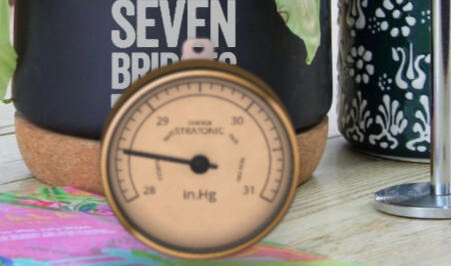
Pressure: 28.5 inHg
